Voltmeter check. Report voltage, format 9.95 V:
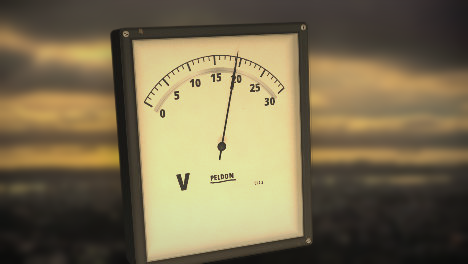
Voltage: 19 V
